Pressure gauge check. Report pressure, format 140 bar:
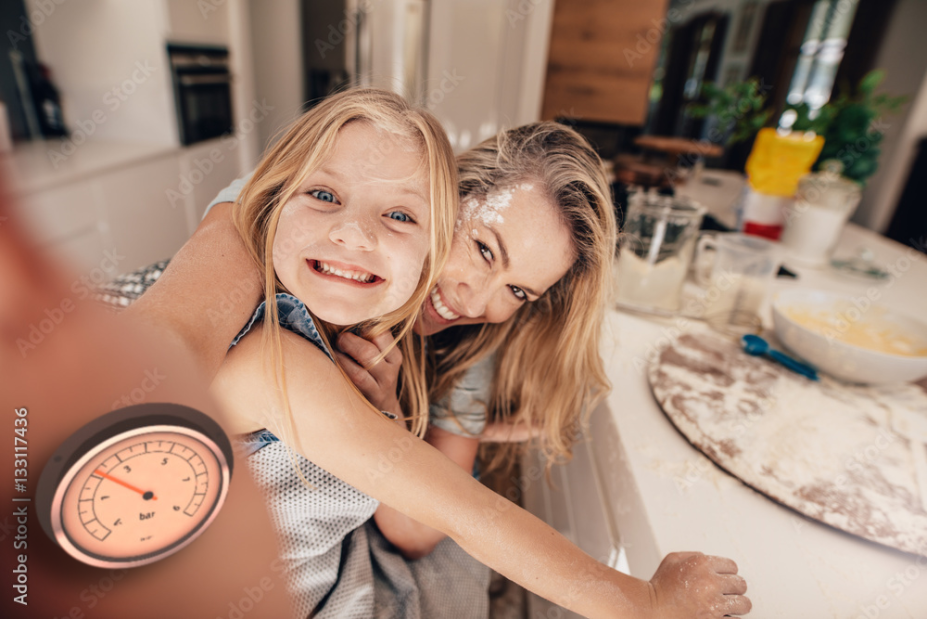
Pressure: 2.25 bar
